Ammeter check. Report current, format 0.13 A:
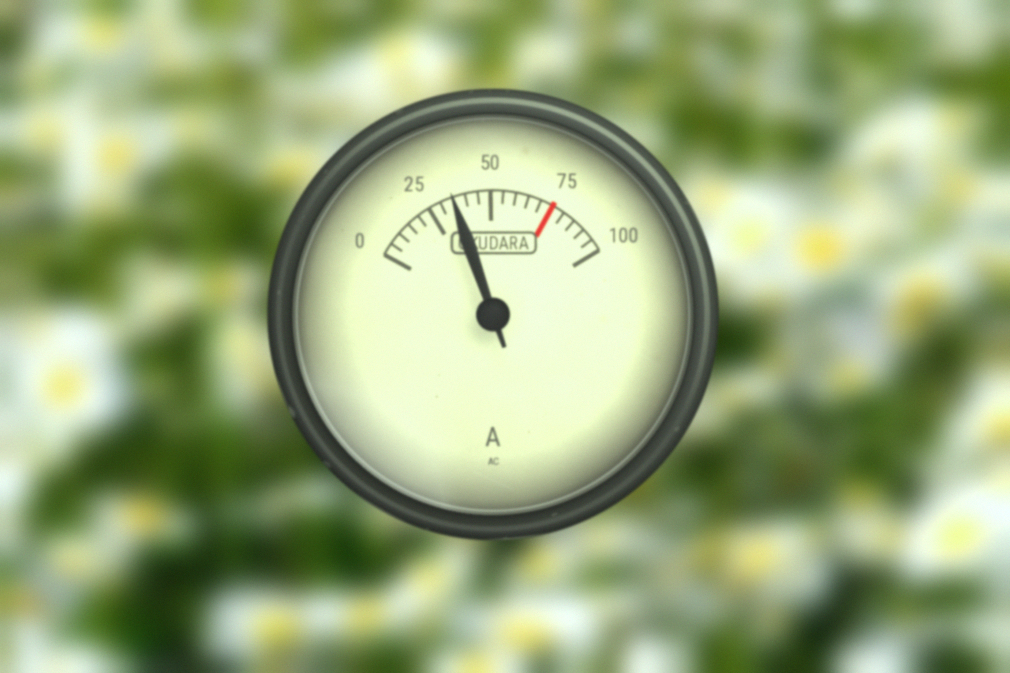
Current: 35 A
